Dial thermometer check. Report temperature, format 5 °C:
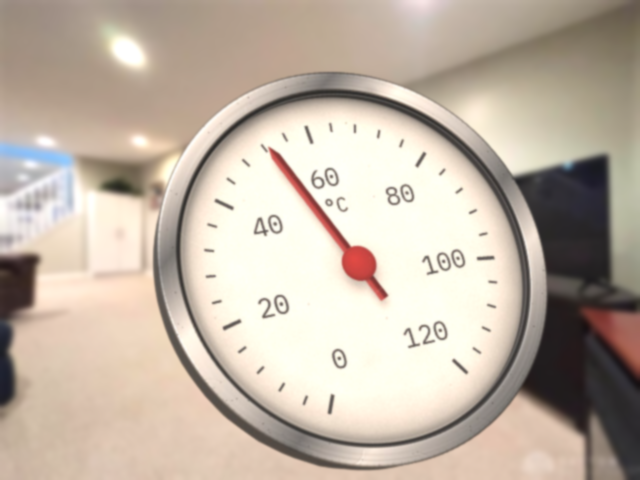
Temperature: 52 °C
